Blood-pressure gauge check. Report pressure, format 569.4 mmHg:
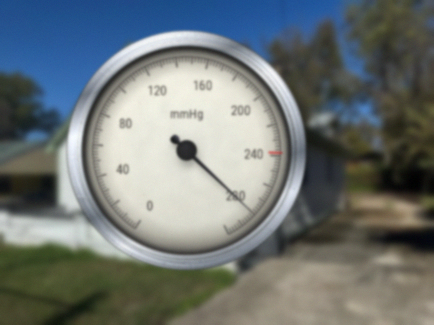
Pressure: 280 mmHg
